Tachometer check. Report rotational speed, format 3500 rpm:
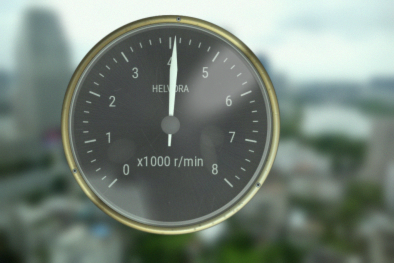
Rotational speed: 4100 rpm
